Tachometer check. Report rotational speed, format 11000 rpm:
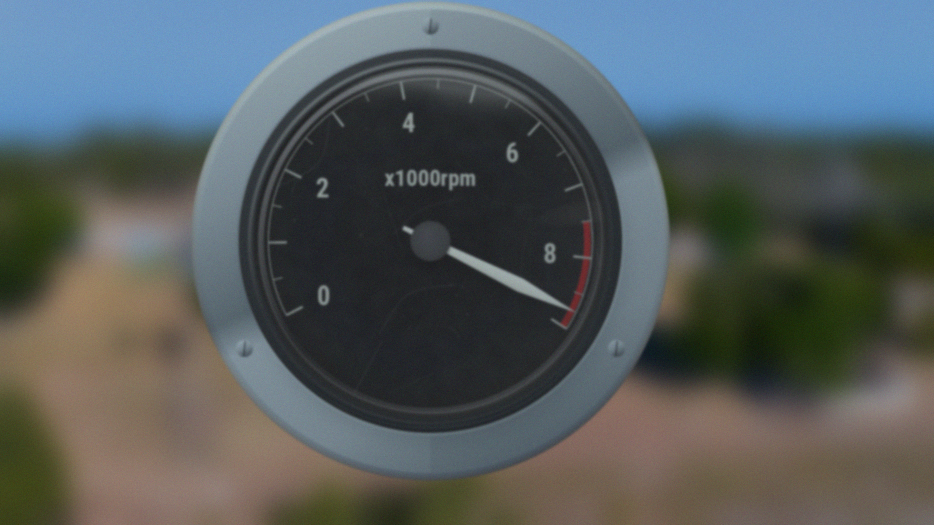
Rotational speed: 8750 rpm
